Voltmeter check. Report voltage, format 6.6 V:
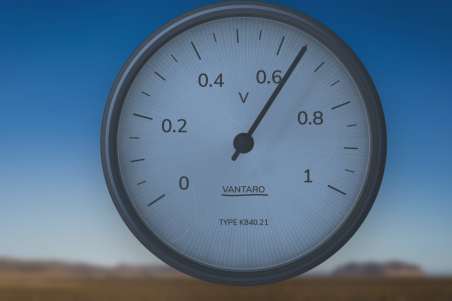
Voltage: 0.65 V
